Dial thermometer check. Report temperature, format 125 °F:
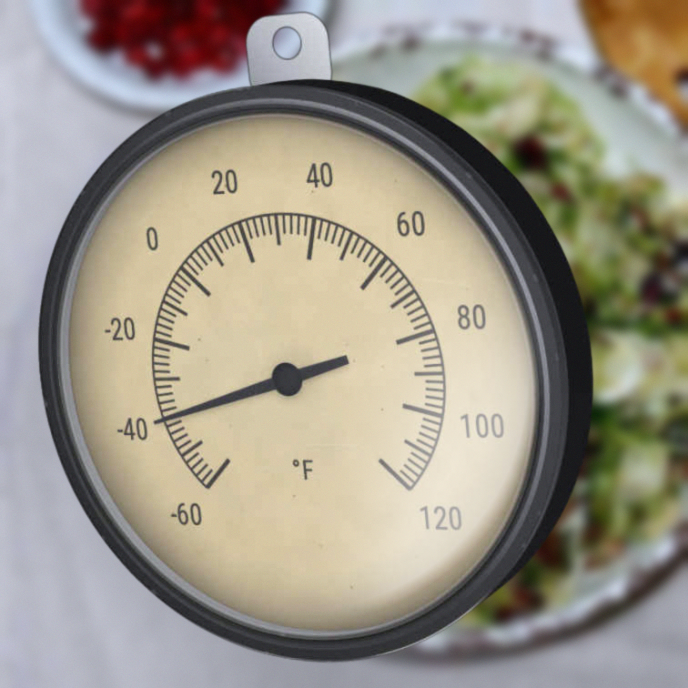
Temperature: -40 °F
